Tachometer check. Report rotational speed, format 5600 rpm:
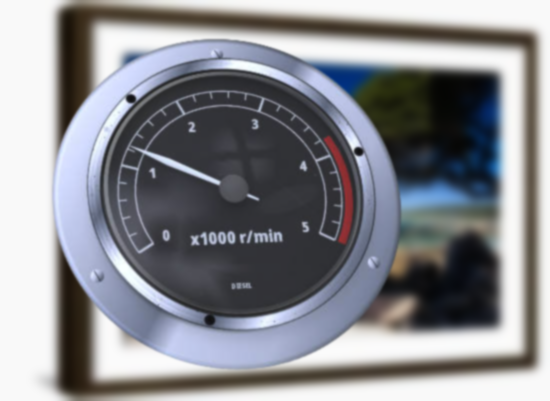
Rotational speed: 1200 rpm
